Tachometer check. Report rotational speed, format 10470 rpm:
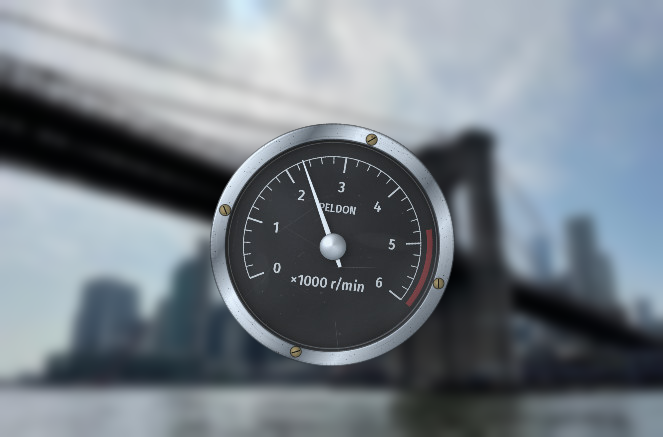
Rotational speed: 2300 rpm
